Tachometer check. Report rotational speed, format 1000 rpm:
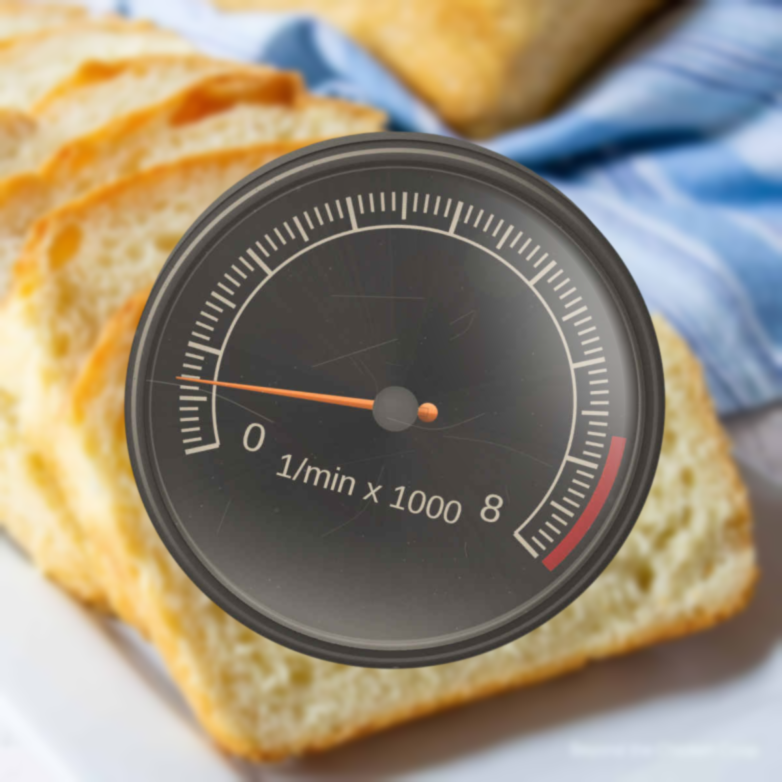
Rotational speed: 700 rpm
